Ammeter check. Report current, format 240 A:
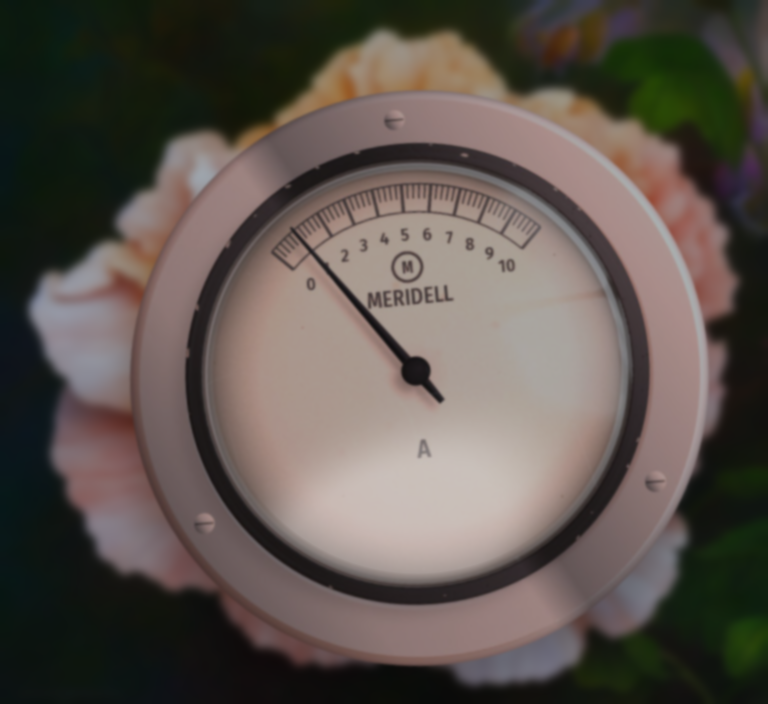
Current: 1 A
